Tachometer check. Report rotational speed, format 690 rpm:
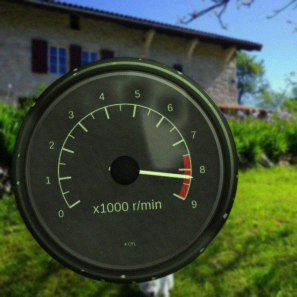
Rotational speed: 8250 rpm
